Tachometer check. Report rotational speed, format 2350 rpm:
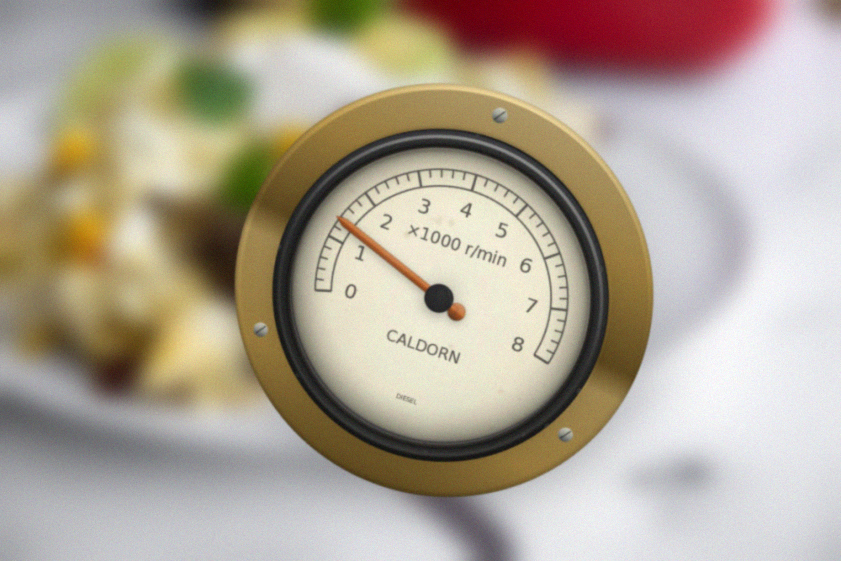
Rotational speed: 1400 rpm
